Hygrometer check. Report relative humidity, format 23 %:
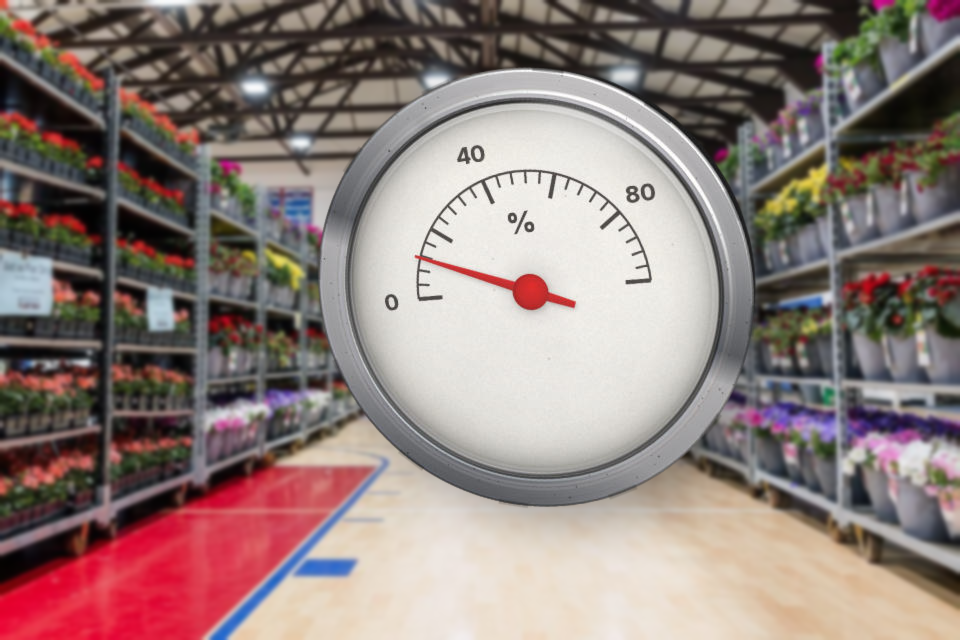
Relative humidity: 12 %
